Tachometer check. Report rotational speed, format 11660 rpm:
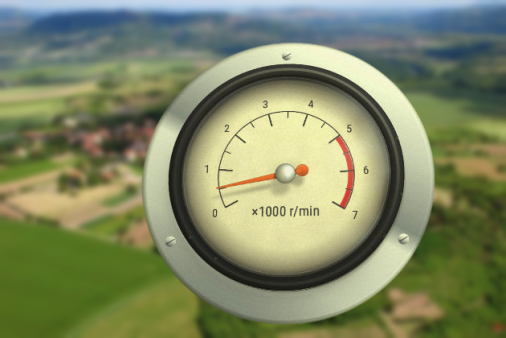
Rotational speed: 500 rpm
